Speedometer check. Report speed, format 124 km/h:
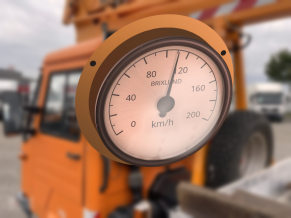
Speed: 110 km/h
